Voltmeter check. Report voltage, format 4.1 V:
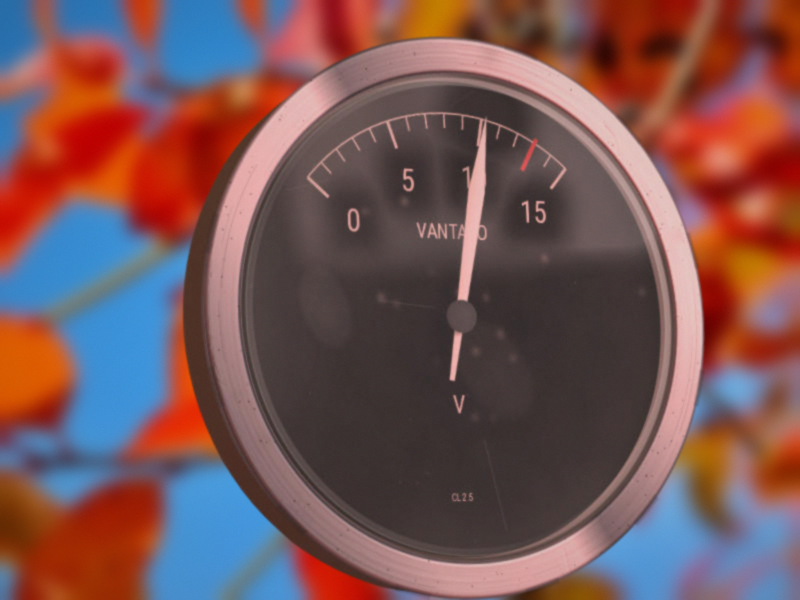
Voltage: 10 V
